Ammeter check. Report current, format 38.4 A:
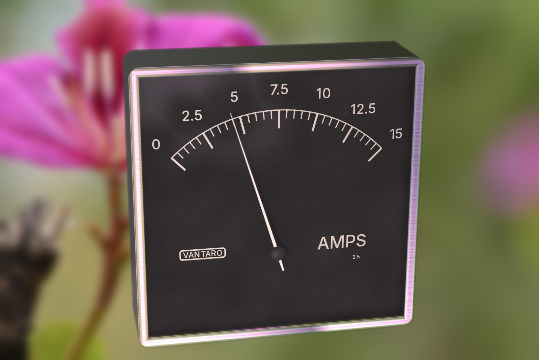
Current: 4.5 A
